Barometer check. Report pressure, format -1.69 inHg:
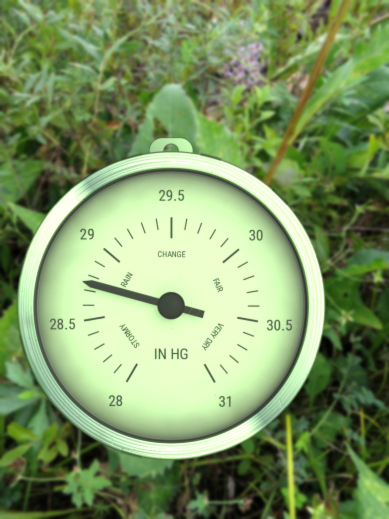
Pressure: 28.75 inHg
